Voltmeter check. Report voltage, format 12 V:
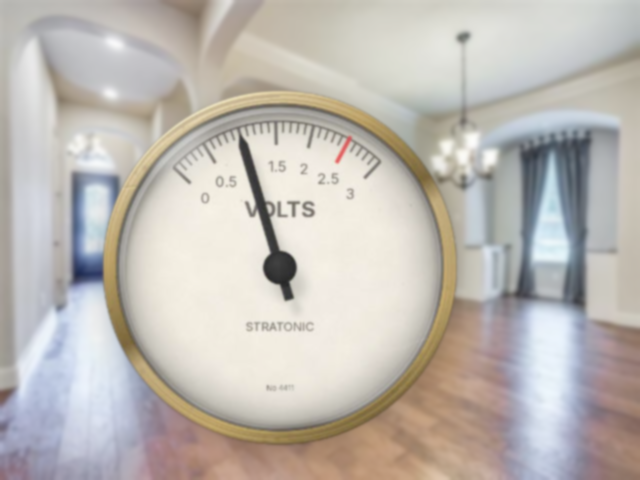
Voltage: 1 V
